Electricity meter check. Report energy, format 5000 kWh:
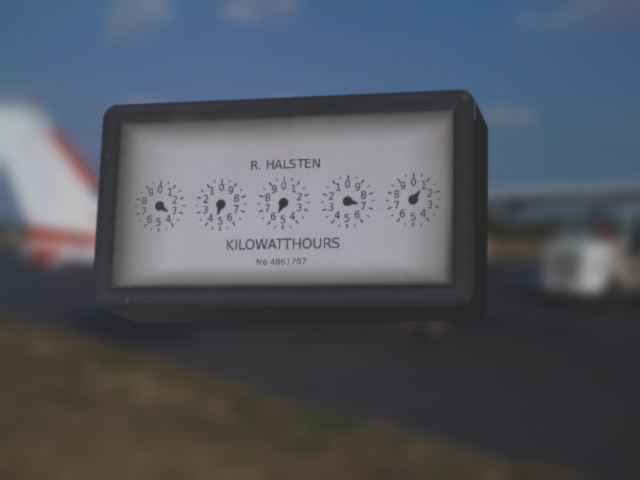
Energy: 34571 kWh
